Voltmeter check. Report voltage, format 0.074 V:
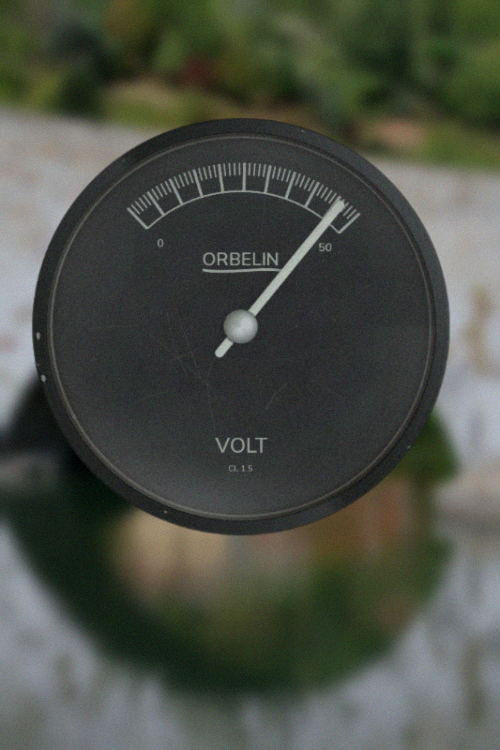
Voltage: 46 V
